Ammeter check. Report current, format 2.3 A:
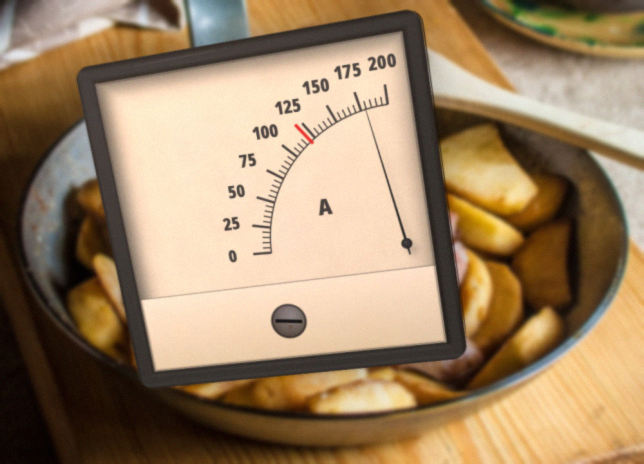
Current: 180 A
